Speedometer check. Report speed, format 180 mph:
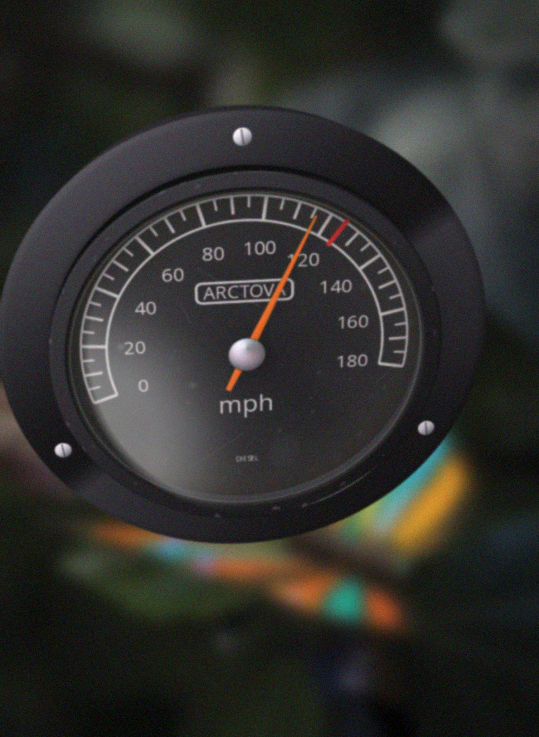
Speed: 115 mph
